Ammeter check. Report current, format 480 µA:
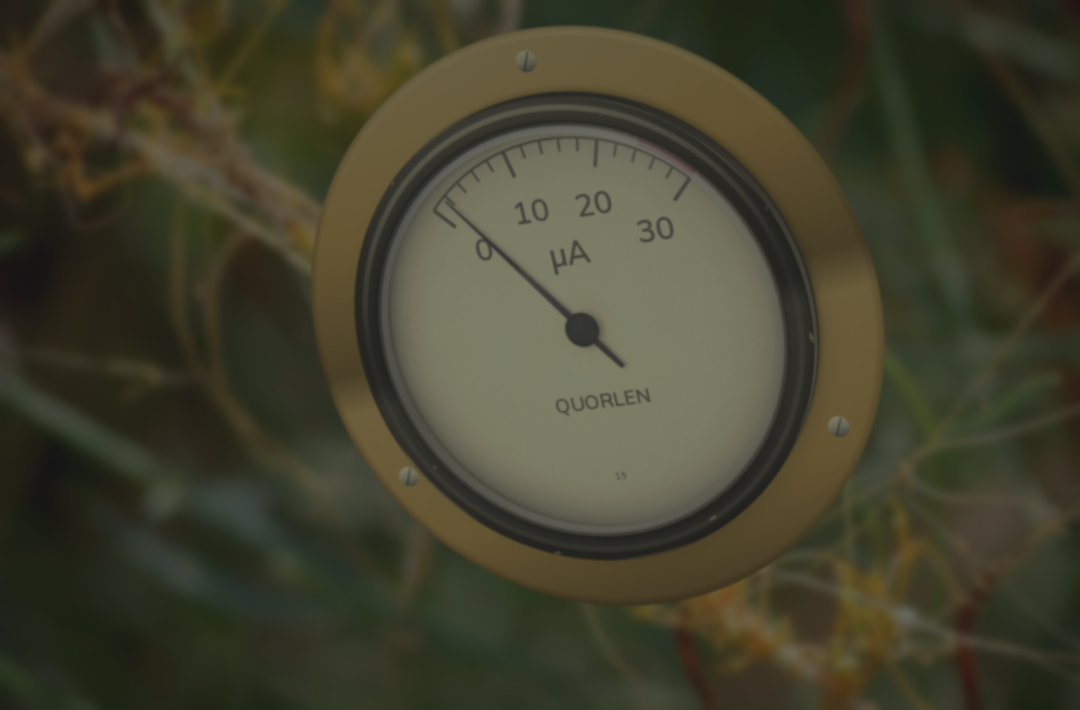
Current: 2 µA
